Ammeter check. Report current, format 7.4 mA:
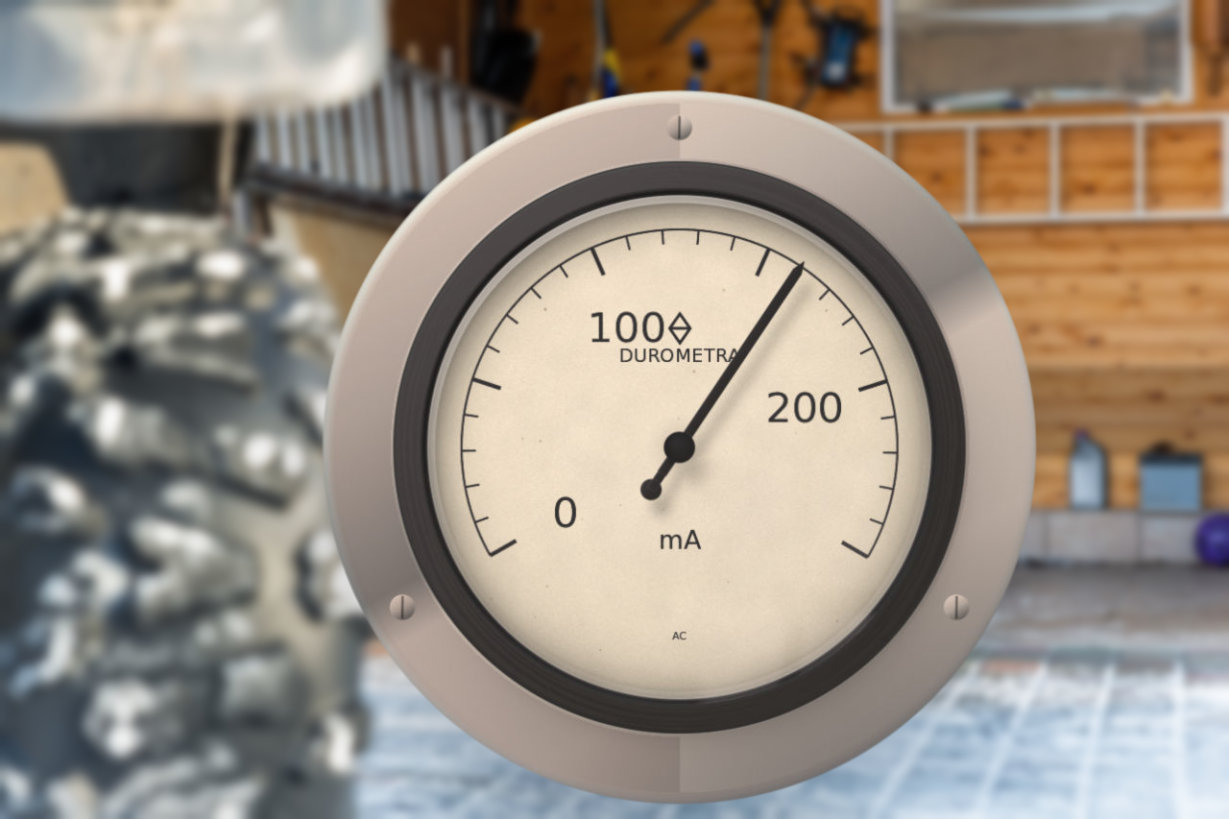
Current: 160 mA
